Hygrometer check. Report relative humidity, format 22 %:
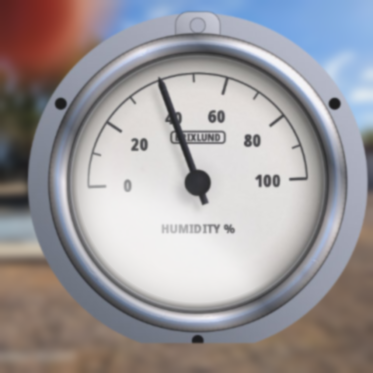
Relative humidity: 40 %
